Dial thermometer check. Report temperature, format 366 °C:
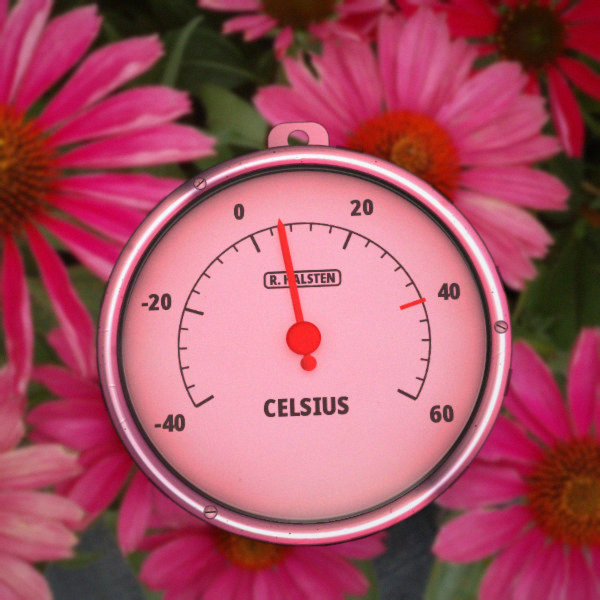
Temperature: 6 °C
